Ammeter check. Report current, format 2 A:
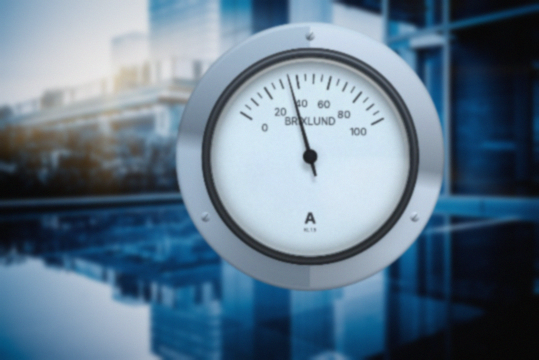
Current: 35 A
